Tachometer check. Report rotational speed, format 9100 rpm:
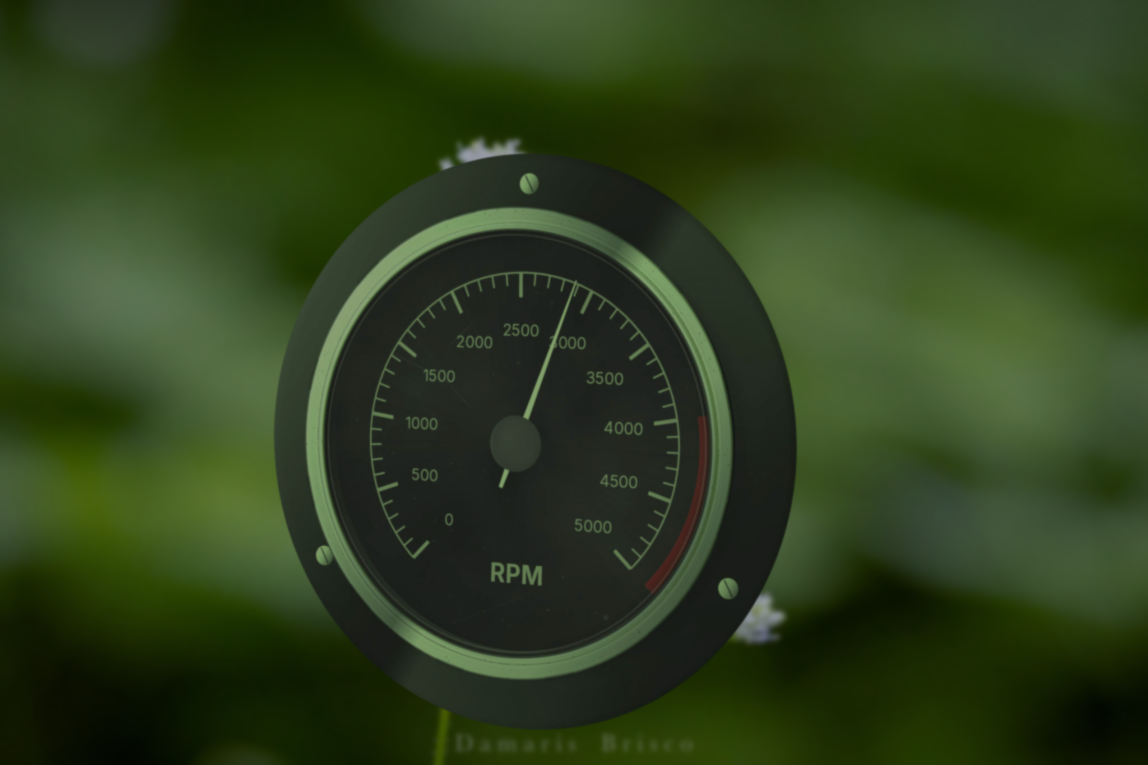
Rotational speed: 2900 rpm
